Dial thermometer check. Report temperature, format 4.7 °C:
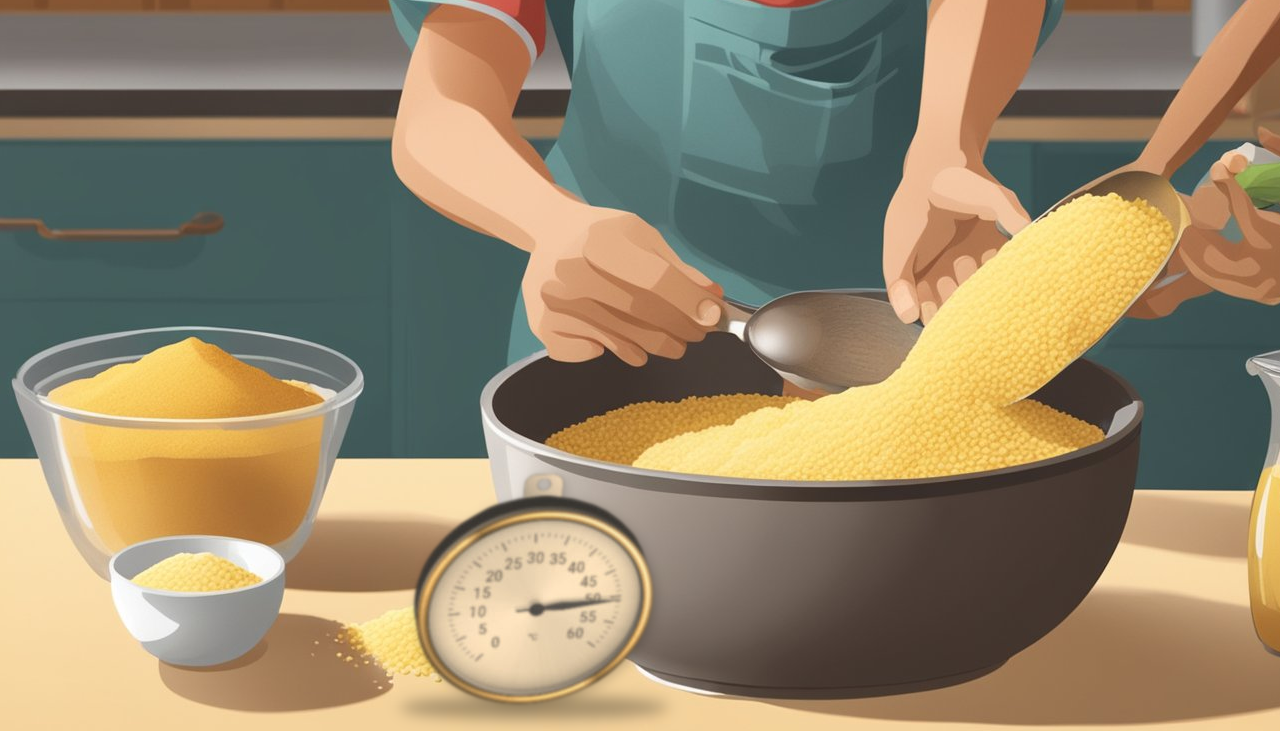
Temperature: 50 °C
